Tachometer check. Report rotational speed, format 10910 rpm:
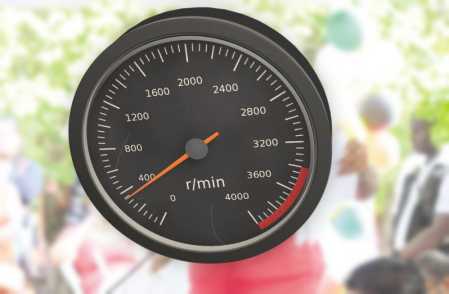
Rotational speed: 350 rpm
